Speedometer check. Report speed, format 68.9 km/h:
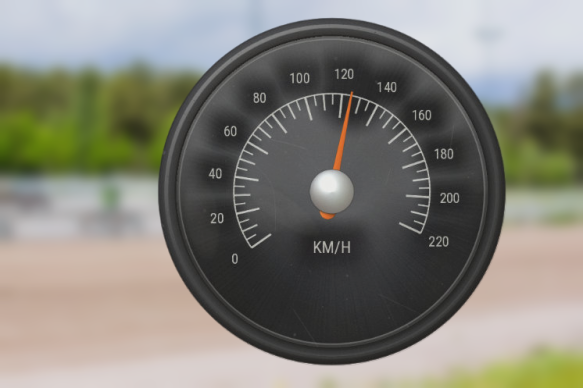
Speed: 125 km/h
